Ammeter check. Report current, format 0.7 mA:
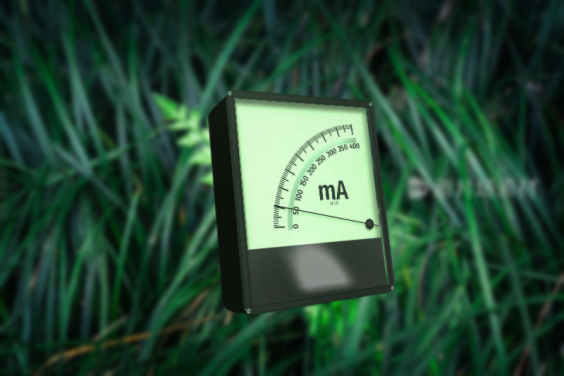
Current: 50 mA
